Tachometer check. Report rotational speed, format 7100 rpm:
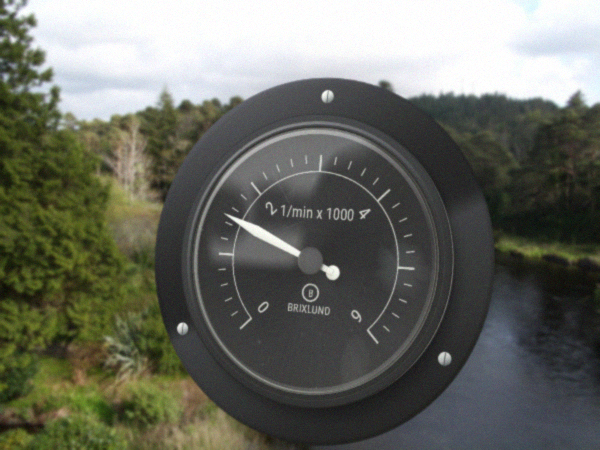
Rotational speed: 1500 rpm
